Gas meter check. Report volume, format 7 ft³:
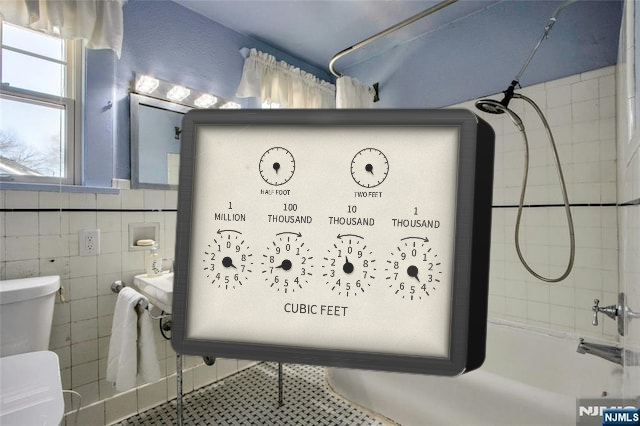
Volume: 670400 ft³
